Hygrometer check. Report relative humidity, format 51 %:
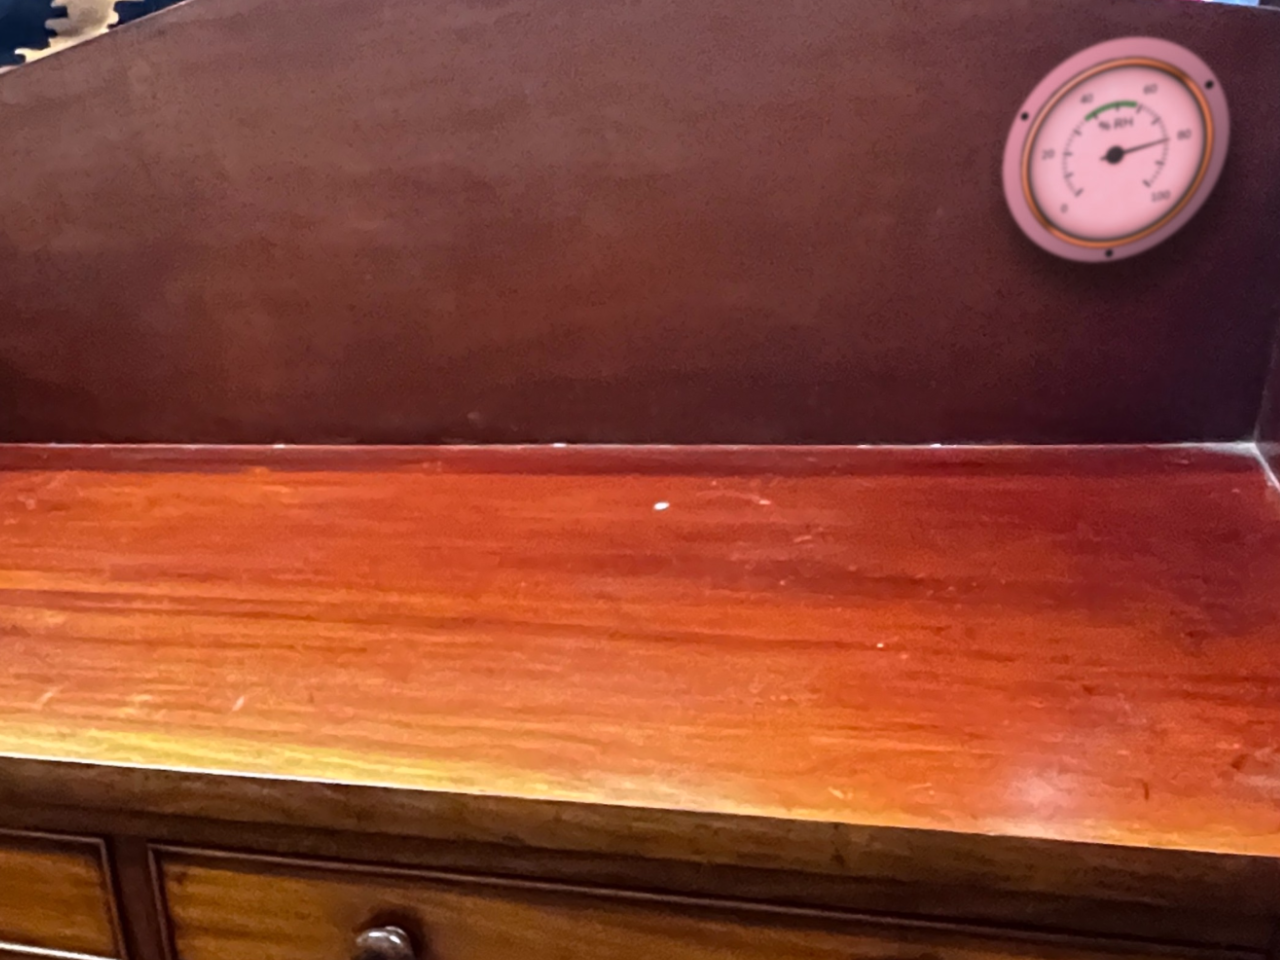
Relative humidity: 80 %
